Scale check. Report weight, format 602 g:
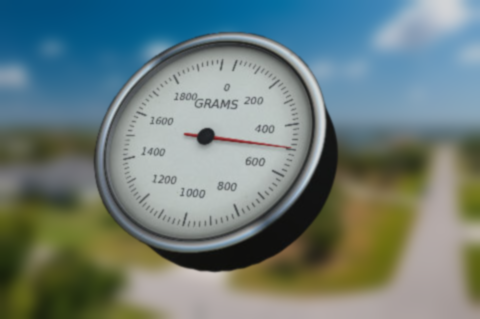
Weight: 500 g
